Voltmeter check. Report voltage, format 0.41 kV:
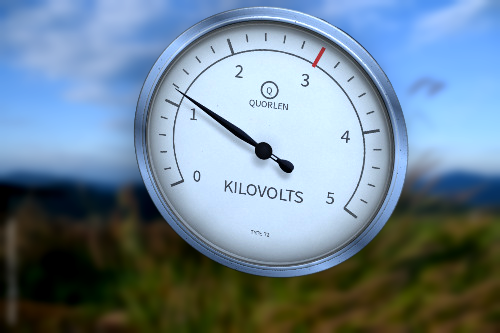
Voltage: 1.2 kV
